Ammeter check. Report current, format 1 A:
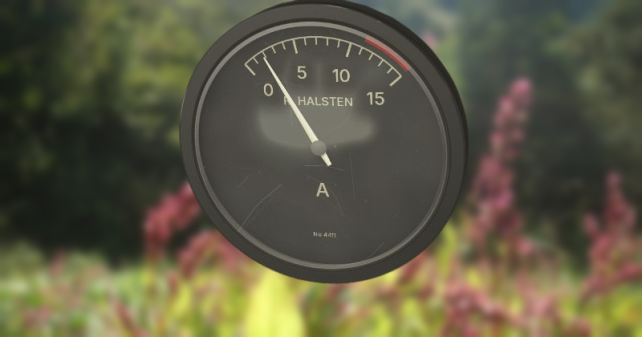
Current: 2 A
